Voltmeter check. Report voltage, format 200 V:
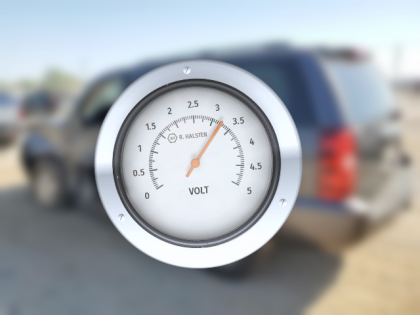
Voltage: 3.25 V
